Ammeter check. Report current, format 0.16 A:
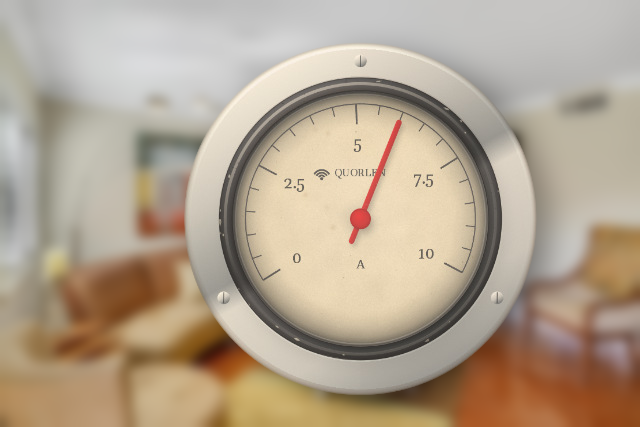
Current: 6 A
